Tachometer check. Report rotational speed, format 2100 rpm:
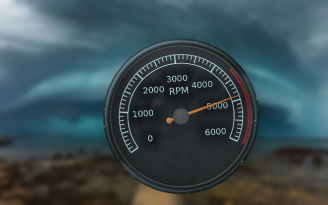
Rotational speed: 4900 rpm
